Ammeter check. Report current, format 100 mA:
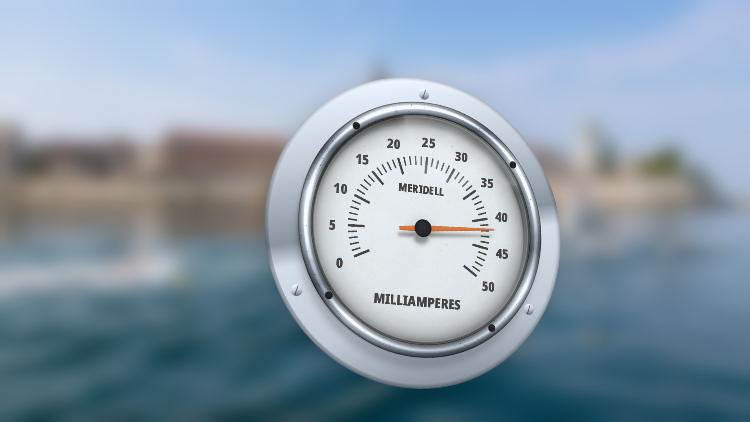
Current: 42 mA
